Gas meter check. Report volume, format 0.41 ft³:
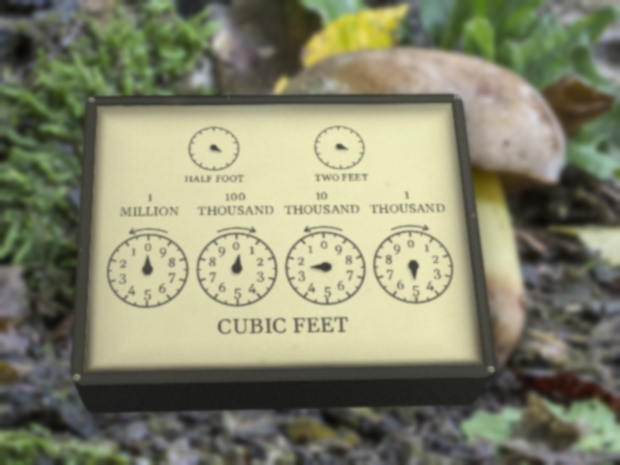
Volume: 2500 ft³
